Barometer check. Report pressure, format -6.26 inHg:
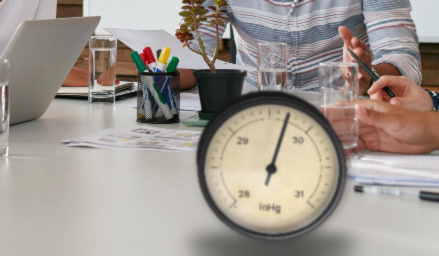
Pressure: 29.7 inHg
